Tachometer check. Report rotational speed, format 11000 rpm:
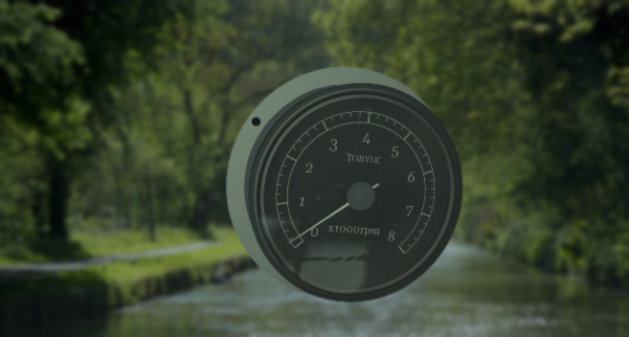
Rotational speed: 200 rpm
